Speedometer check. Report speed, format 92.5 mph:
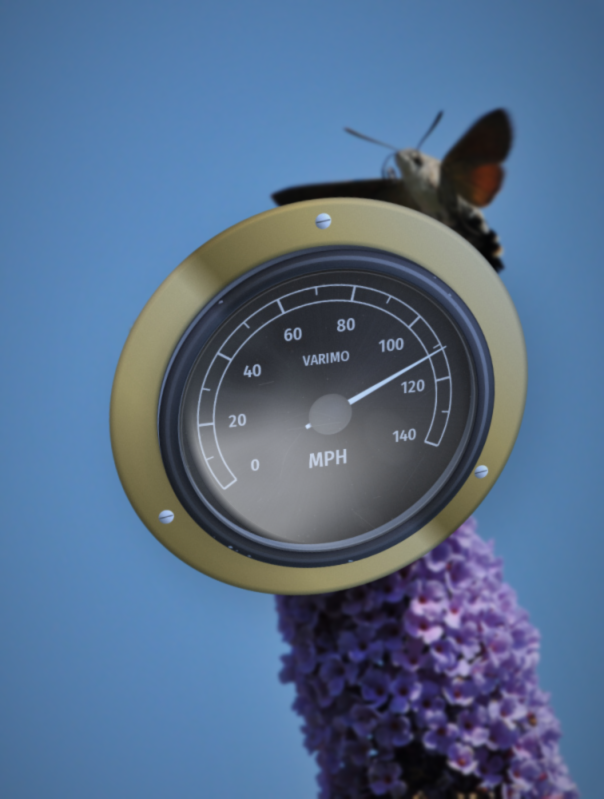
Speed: 110 mph
